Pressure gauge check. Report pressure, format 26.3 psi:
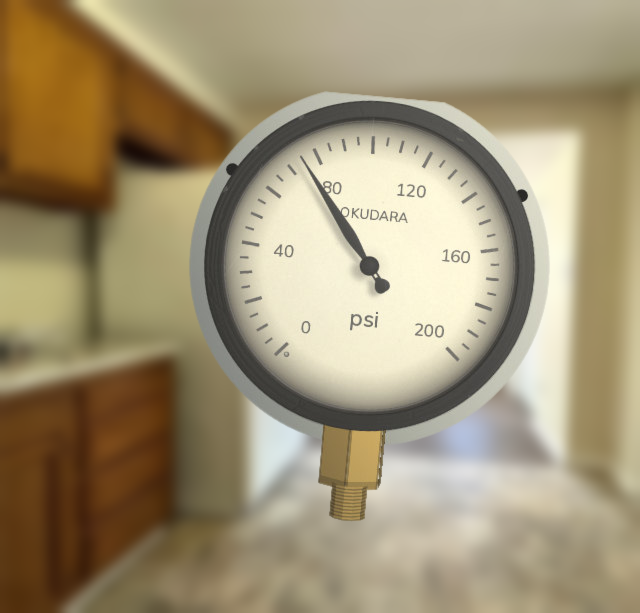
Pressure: 75 psi
